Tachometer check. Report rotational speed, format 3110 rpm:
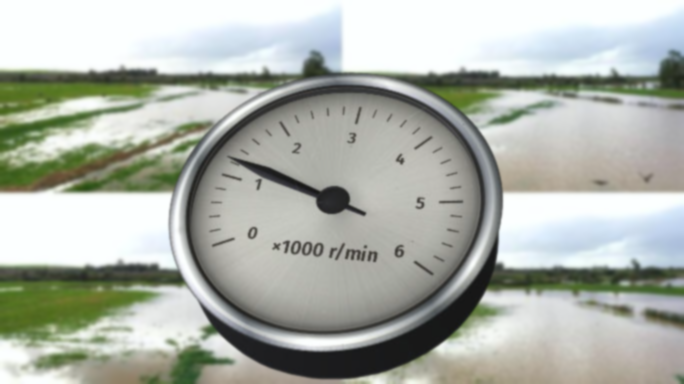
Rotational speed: 1200 rpm
